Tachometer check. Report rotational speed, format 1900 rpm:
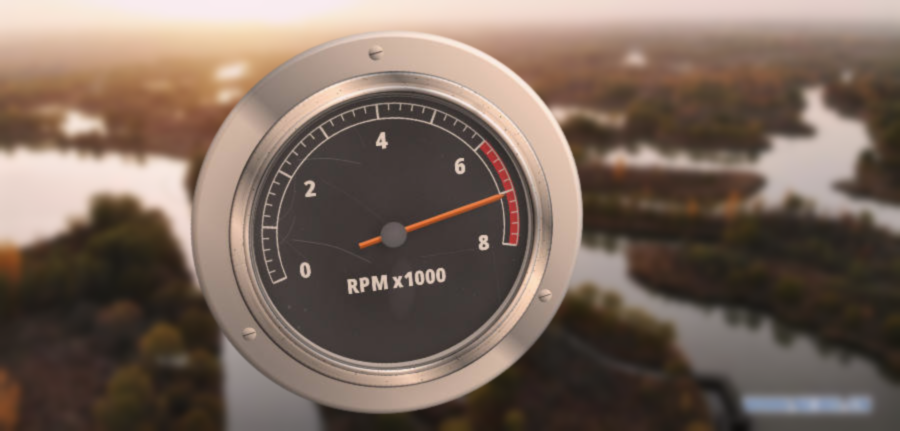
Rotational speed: 7000 rpm
